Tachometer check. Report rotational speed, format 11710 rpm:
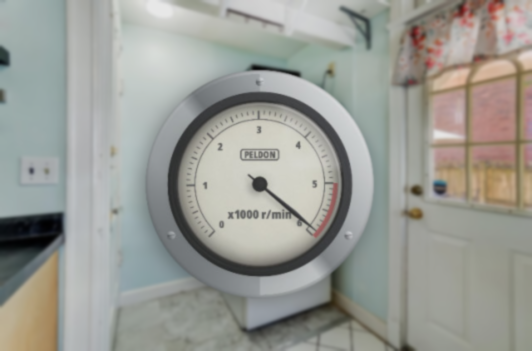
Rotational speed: 5900 rpm
